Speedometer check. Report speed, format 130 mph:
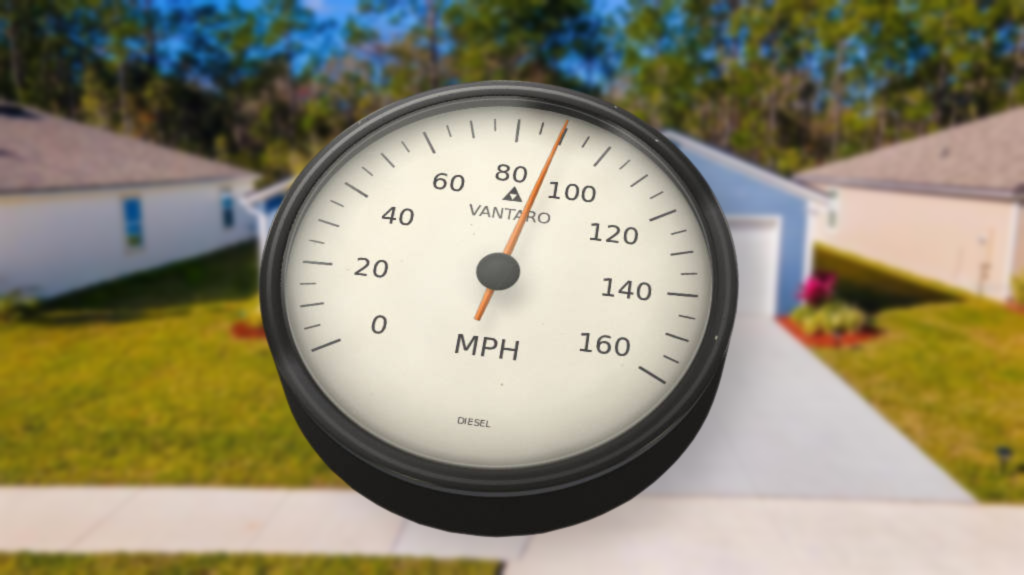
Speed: 90 mph
